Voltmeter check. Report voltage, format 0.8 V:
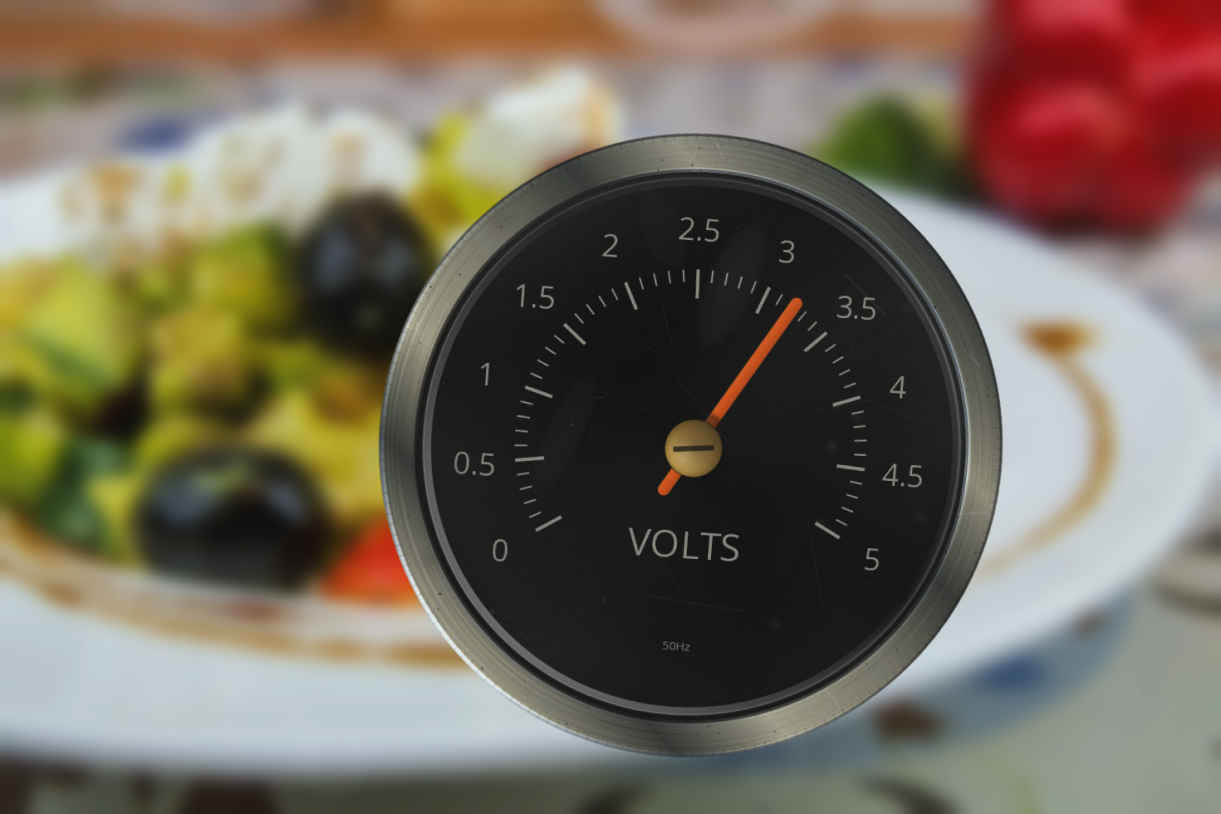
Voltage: 3.2 V
